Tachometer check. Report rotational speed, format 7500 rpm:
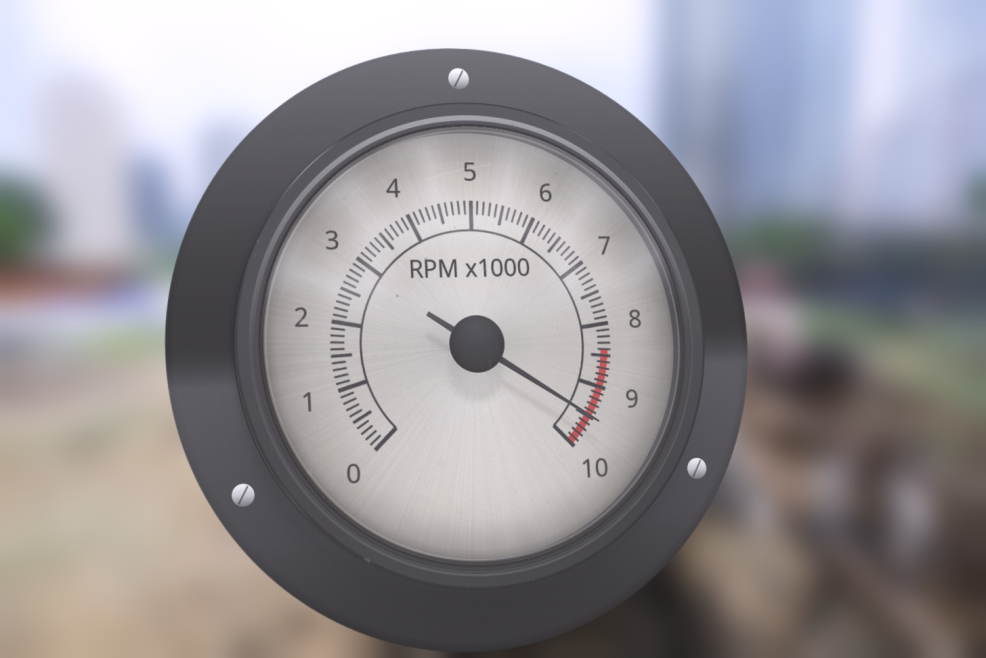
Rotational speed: 9500 rpm
